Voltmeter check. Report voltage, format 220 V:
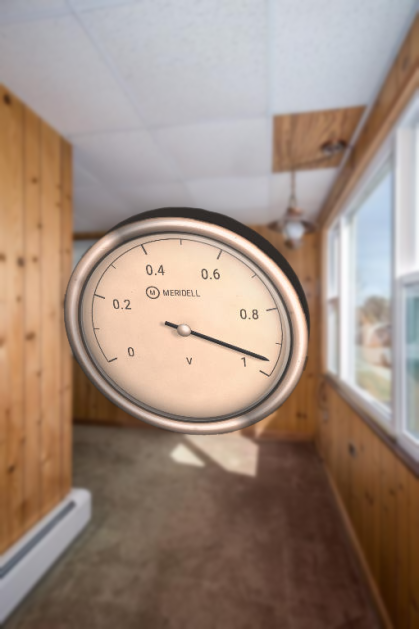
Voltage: 0.95 V
